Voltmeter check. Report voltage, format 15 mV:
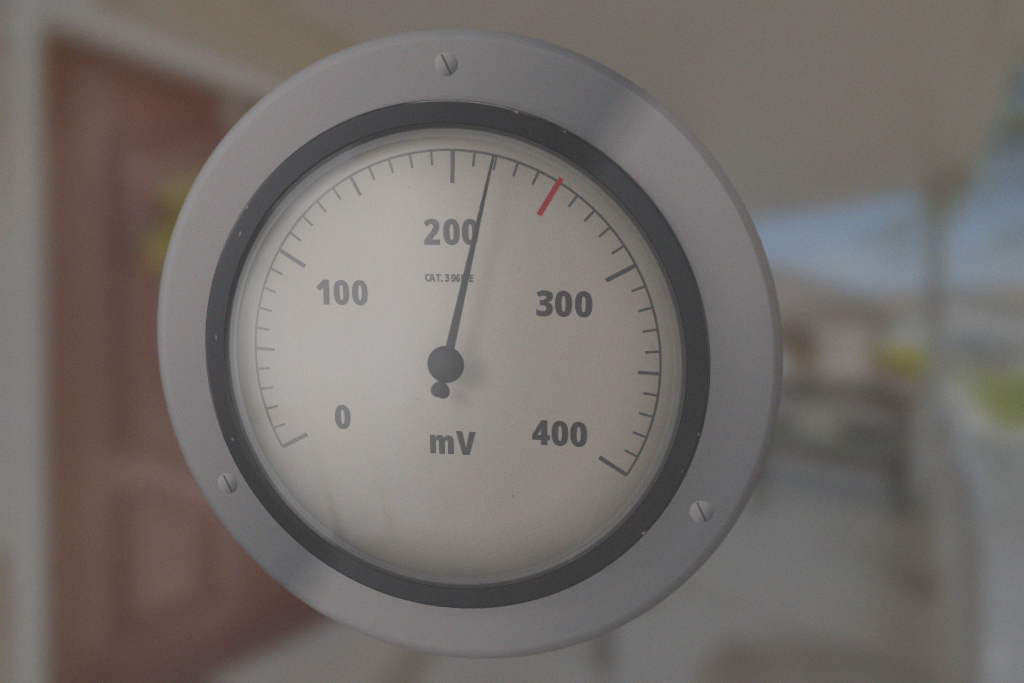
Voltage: 220 mV
